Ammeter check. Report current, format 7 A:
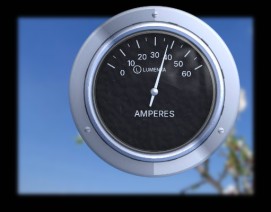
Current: 37.5 A
